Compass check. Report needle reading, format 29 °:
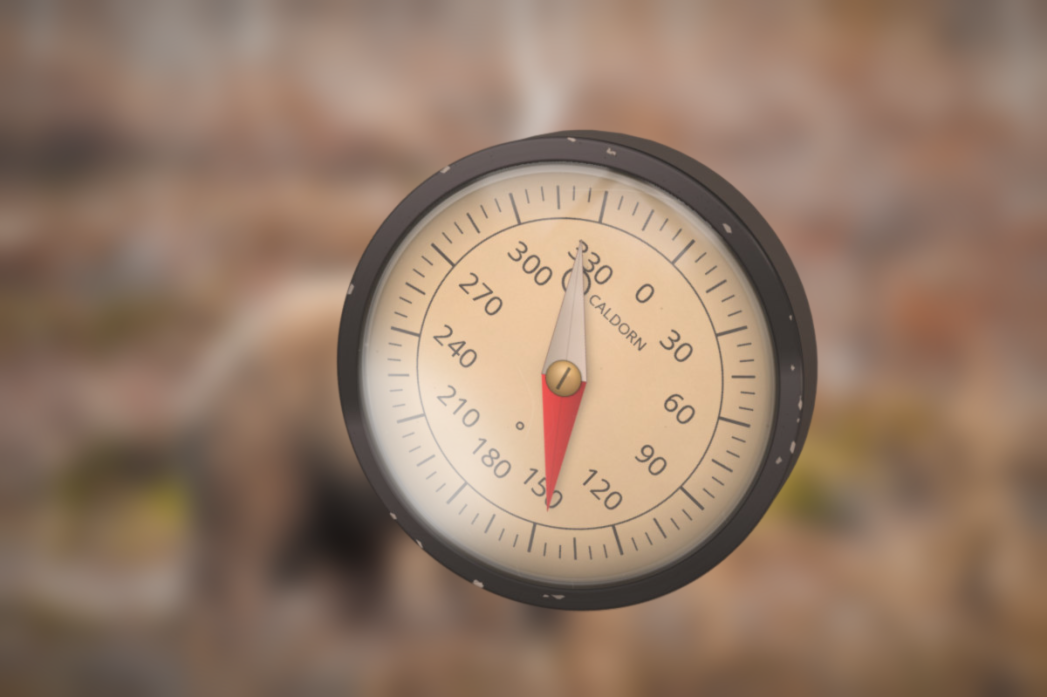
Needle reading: 145 °
